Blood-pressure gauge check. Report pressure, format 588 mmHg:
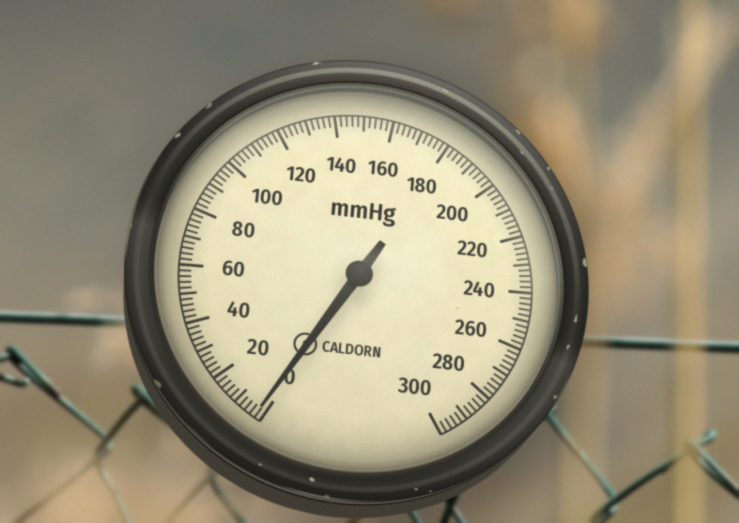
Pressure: 2 mmHg
